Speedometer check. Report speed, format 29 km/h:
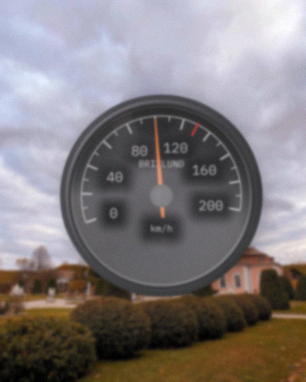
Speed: 100 km/h
